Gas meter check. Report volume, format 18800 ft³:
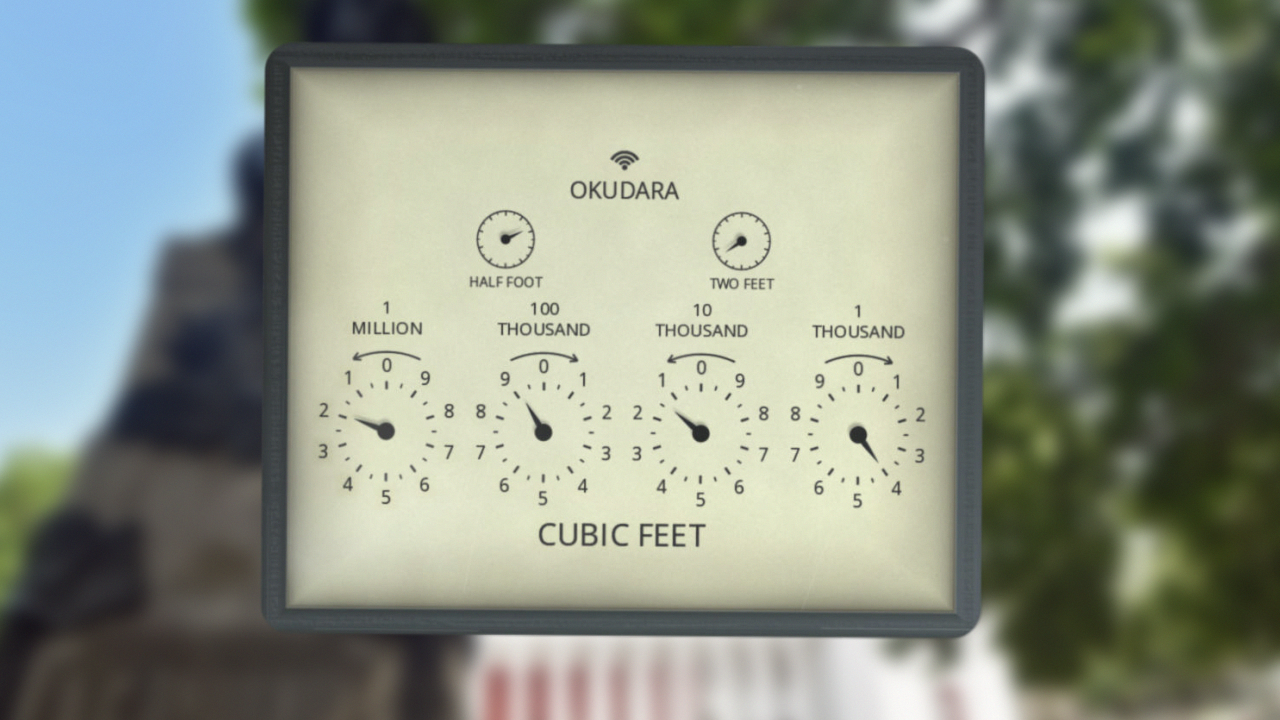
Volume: 191400 ft³
